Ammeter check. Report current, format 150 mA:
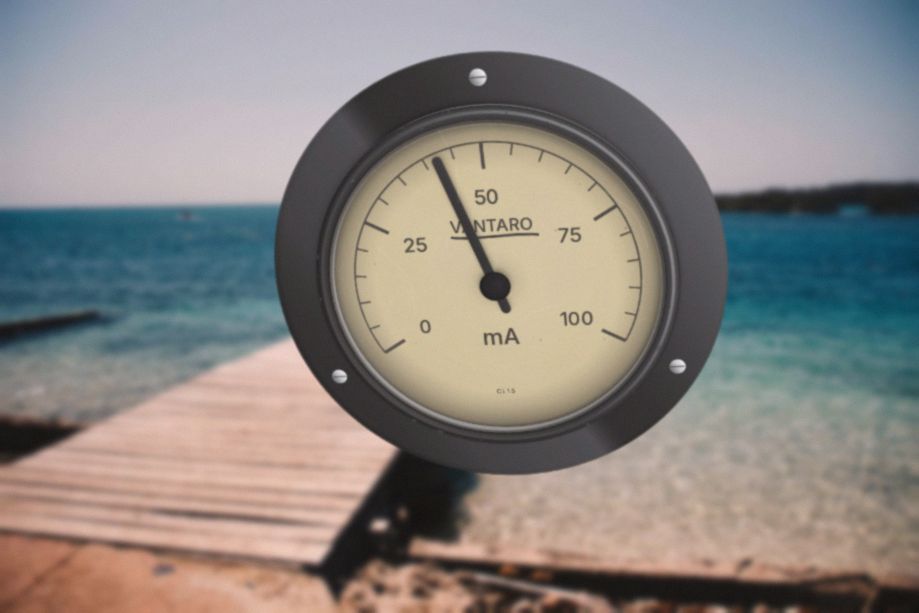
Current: 42.5 mA
